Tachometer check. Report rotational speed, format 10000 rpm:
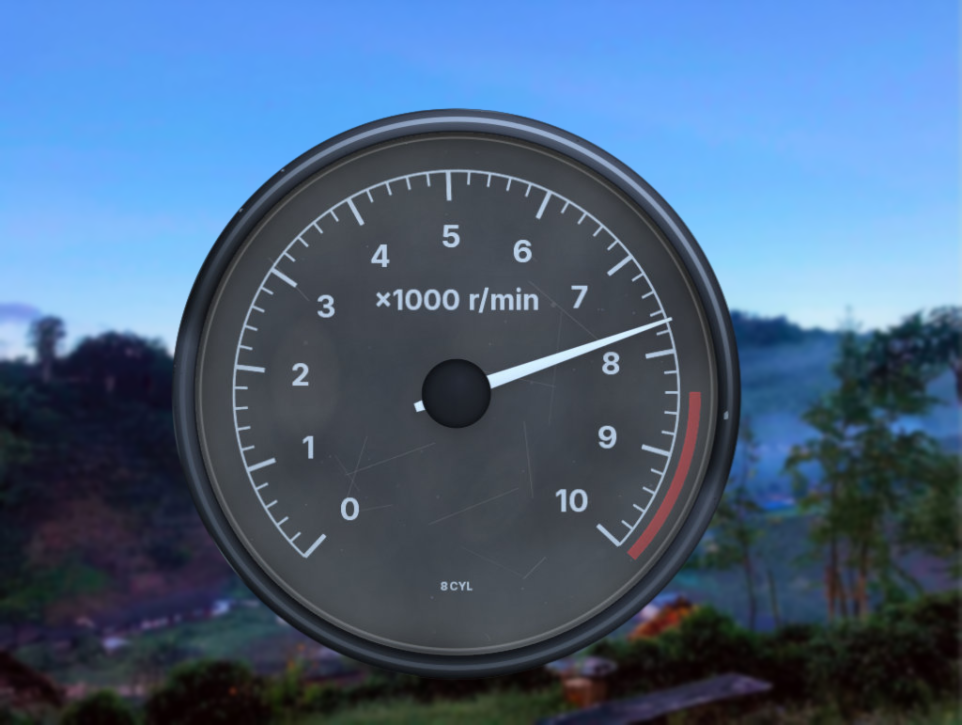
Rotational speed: 7700 rpm
